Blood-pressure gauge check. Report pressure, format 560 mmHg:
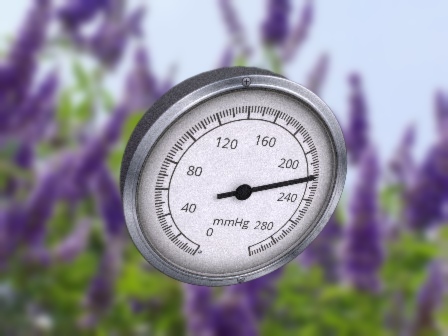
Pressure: 220 mmHg
